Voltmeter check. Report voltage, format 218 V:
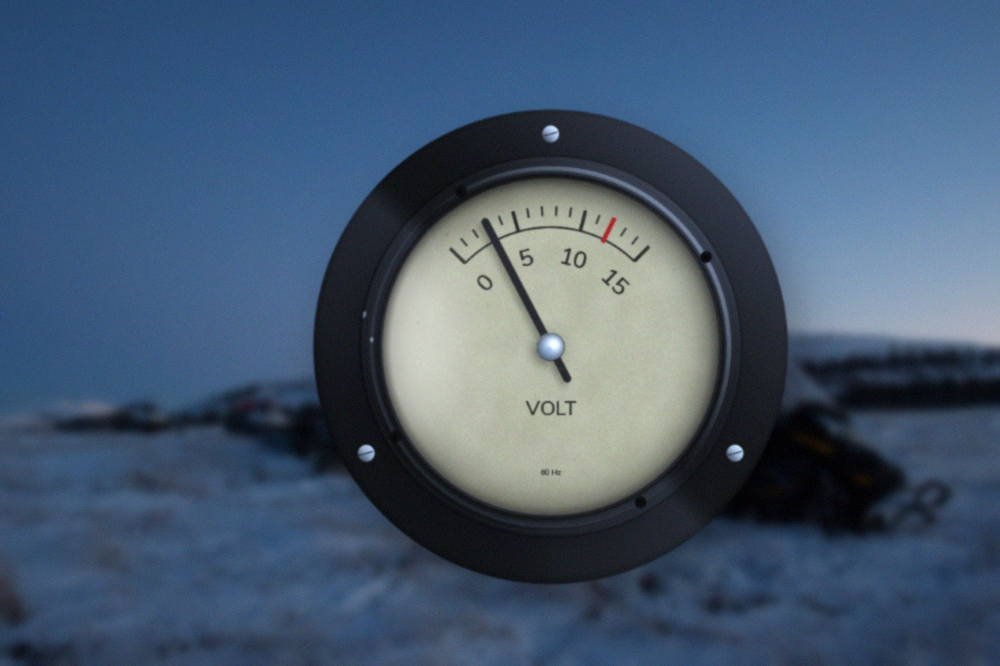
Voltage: 3 V
